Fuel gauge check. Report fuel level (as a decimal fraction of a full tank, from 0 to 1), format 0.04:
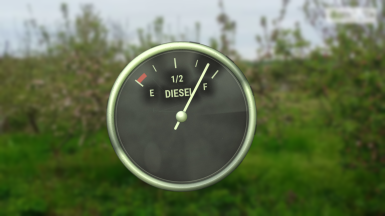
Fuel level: 0.875
